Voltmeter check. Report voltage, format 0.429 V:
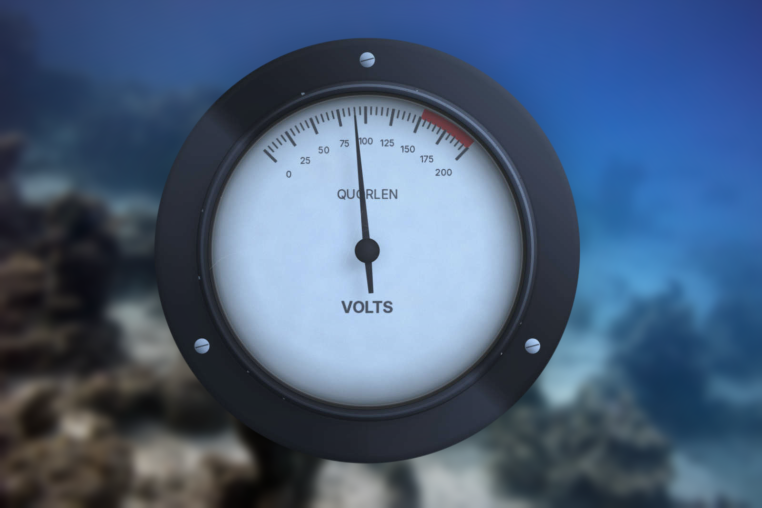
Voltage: 90 V
